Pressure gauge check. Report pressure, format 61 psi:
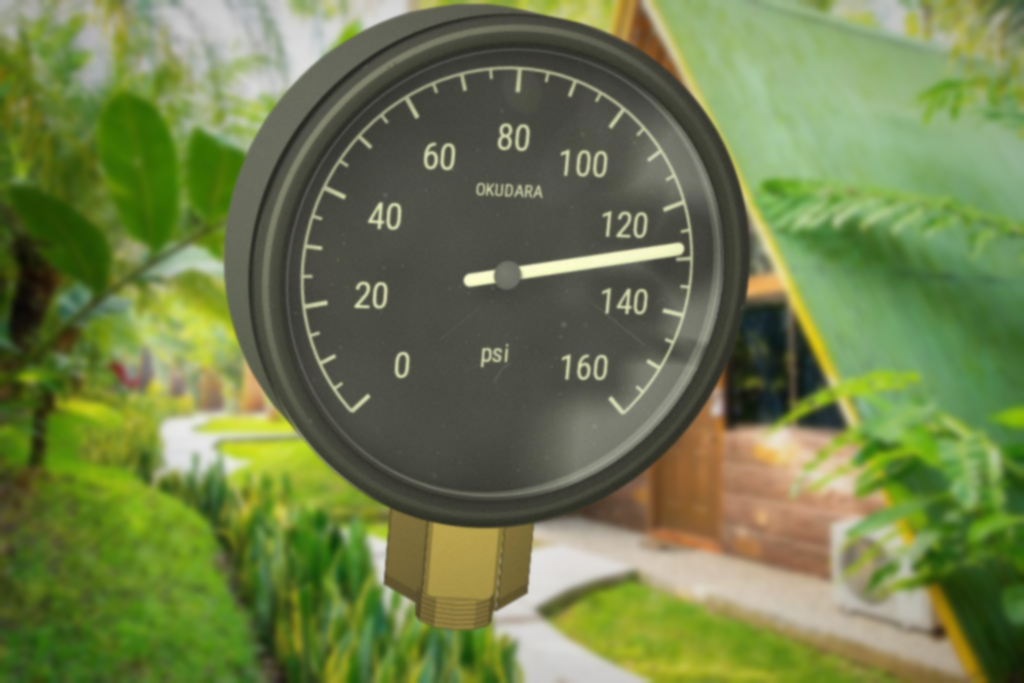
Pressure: 127.5 psi
